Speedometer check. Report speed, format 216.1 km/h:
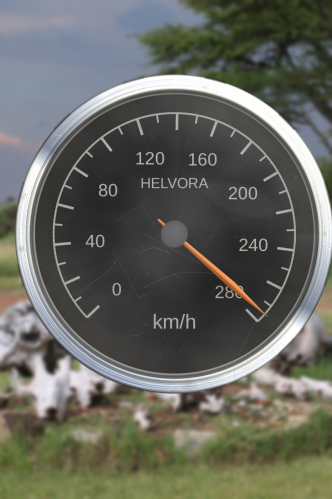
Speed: 275 km/h
